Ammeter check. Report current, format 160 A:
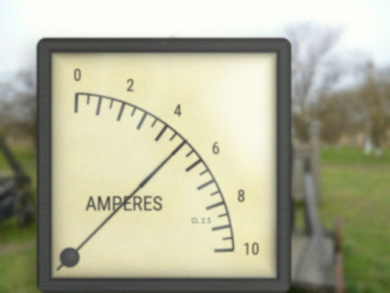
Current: 5 A
